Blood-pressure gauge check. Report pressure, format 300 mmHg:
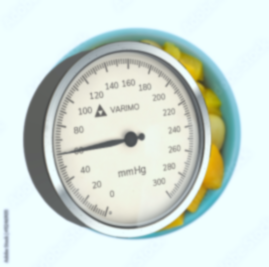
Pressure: 60 mmHg
